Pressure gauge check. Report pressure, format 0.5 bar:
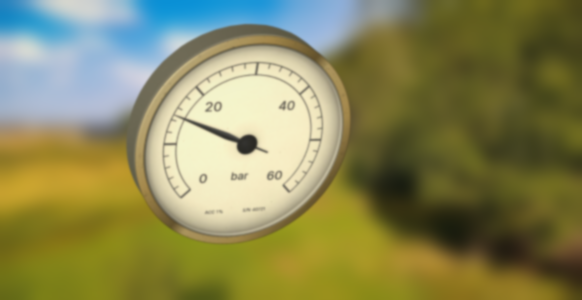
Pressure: 15 bar
